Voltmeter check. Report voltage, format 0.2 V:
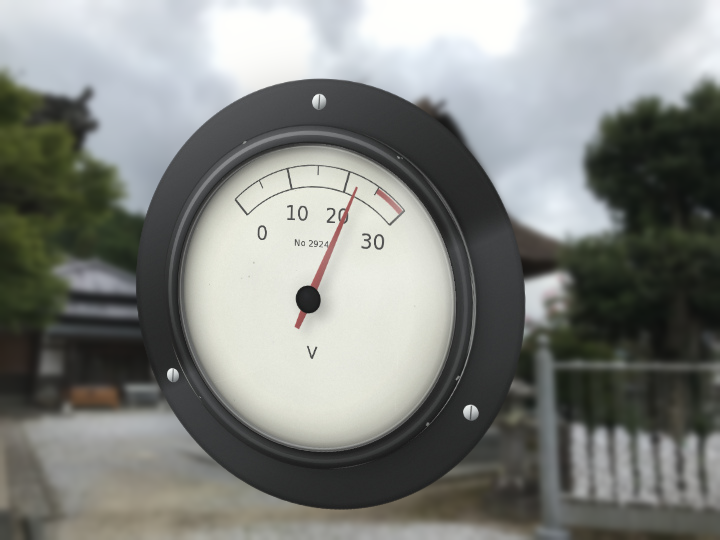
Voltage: 22.5 V
